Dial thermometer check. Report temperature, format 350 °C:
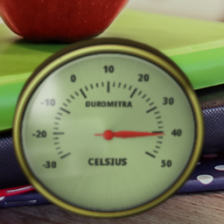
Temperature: 40 °C
